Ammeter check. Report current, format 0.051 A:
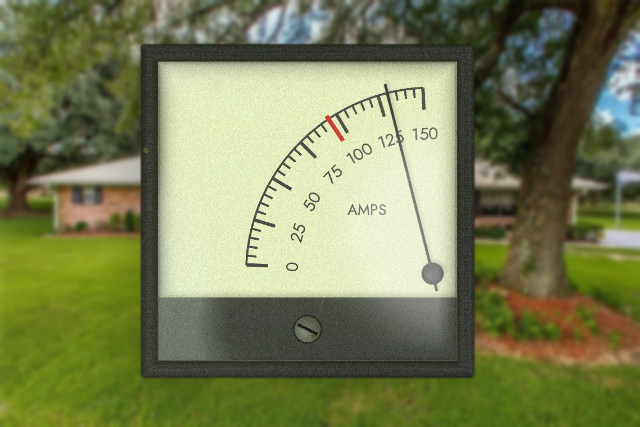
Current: 130 A
